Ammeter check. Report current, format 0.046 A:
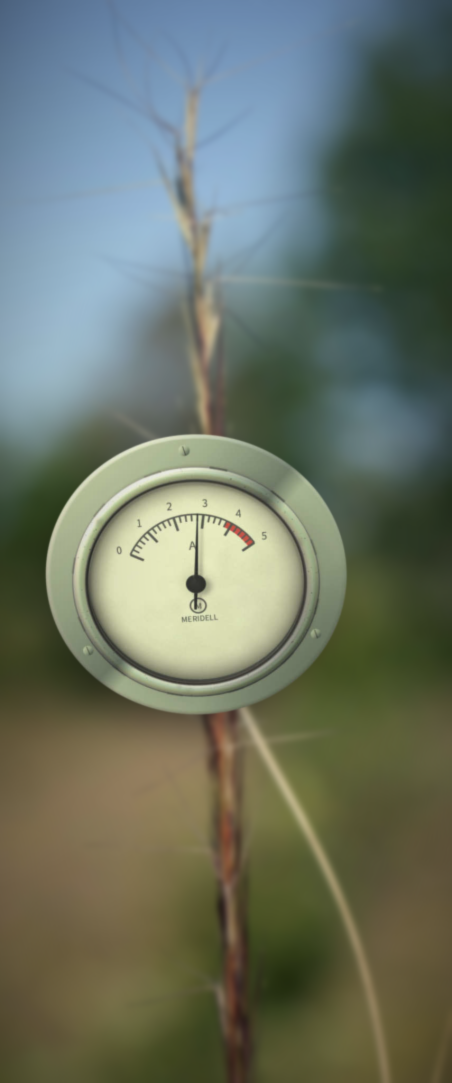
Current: 2.8 A
